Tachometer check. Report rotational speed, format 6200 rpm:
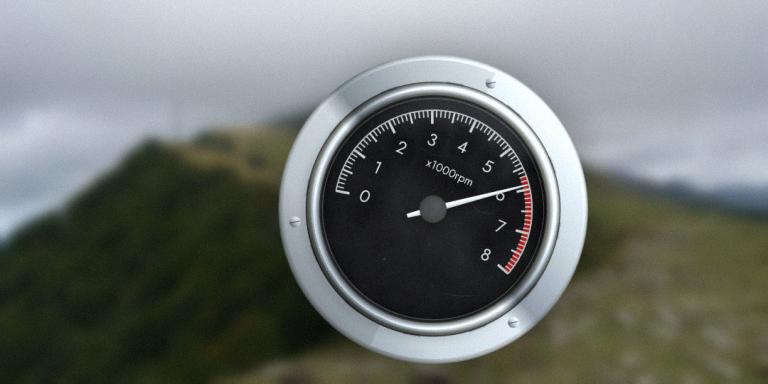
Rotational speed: 5900 rpm
